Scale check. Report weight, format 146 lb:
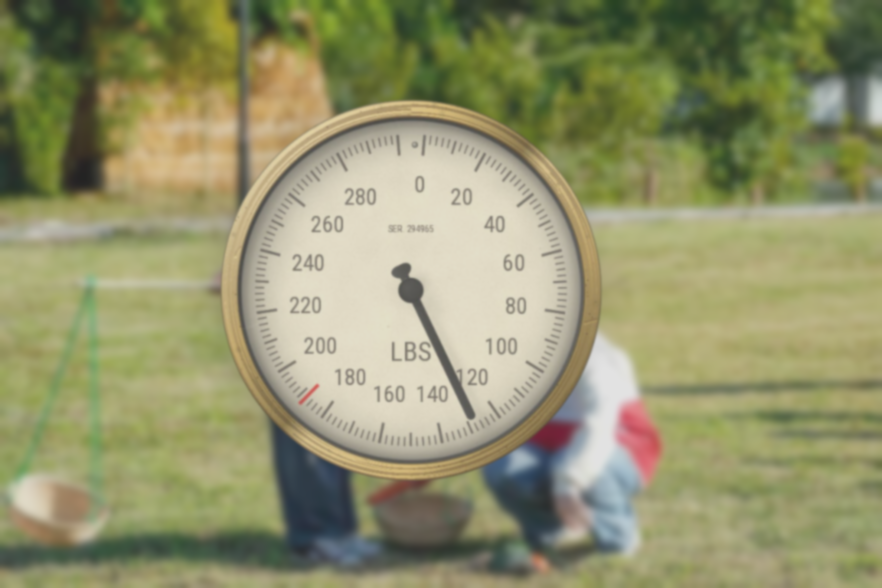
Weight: 128 lb
